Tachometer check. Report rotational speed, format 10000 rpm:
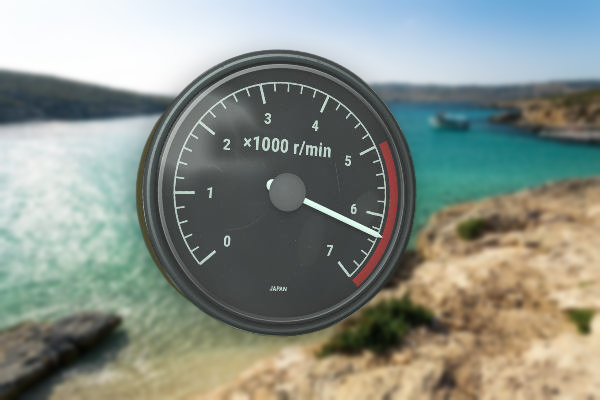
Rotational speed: 6300 rpm
